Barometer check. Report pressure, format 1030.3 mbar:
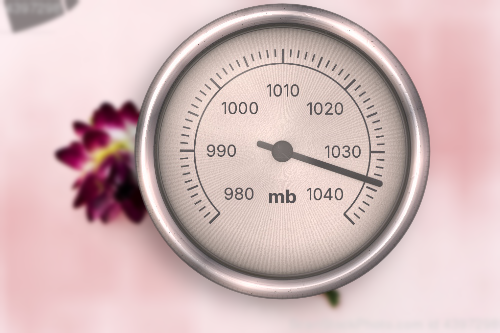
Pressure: 1034 mbar
